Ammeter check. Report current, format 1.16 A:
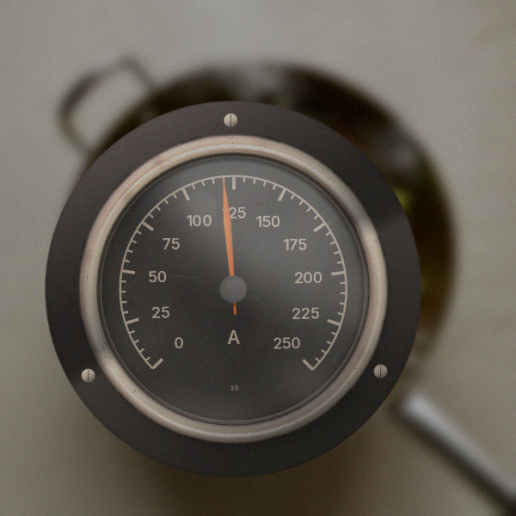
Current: 120 A
